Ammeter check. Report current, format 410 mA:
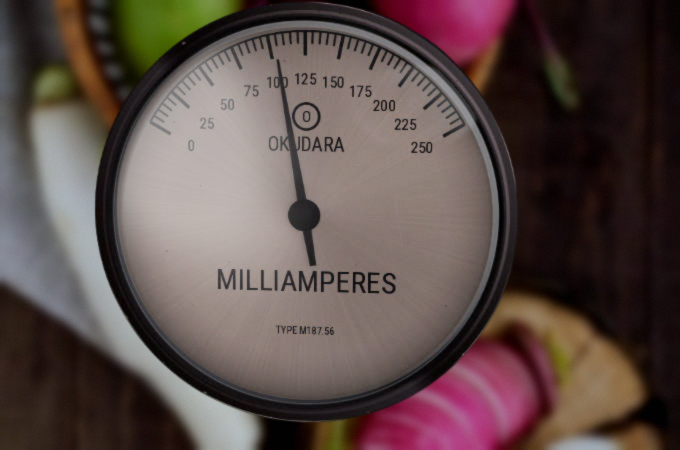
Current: 105 mA
